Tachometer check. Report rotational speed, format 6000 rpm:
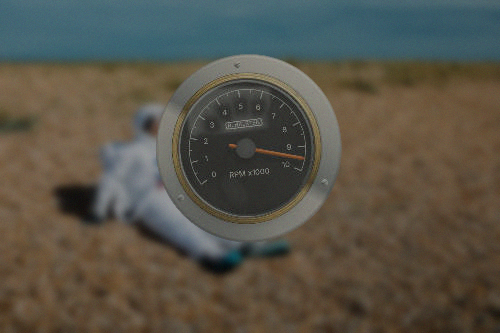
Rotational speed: 9500 rpm
